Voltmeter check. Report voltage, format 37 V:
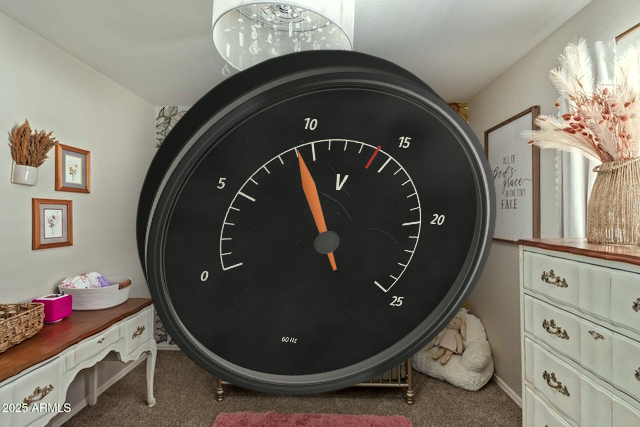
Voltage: 9 V
